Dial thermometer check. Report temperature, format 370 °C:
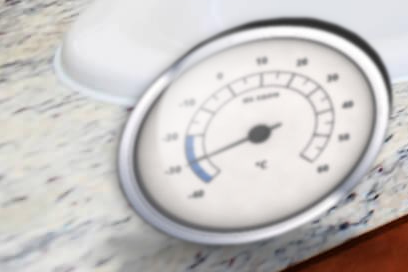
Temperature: -30 °C
